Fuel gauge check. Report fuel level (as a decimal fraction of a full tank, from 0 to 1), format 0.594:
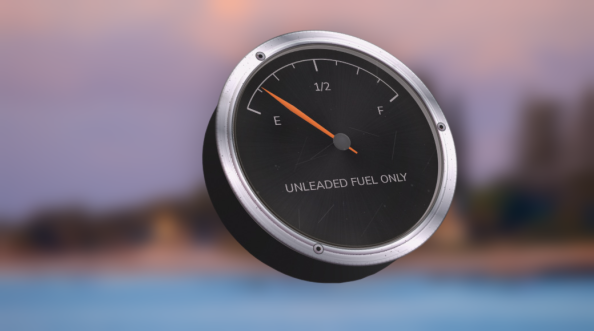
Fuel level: 0.125
